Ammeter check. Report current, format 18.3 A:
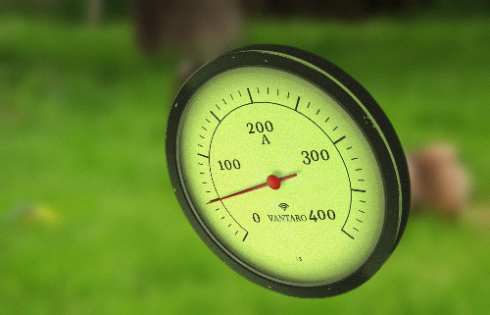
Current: 50 A
